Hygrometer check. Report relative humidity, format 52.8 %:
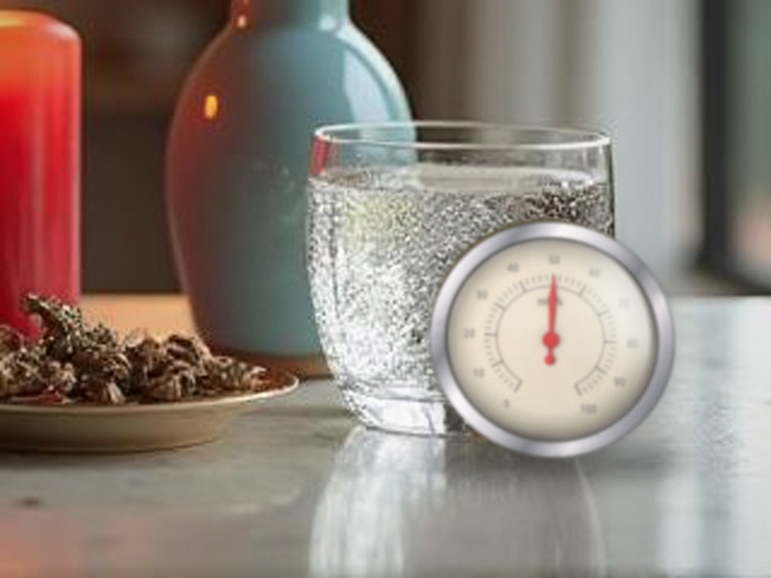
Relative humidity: 50 %
